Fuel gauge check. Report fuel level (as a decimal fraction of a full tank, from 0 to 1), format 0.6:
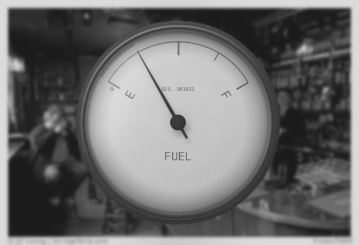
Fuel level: 0.25
